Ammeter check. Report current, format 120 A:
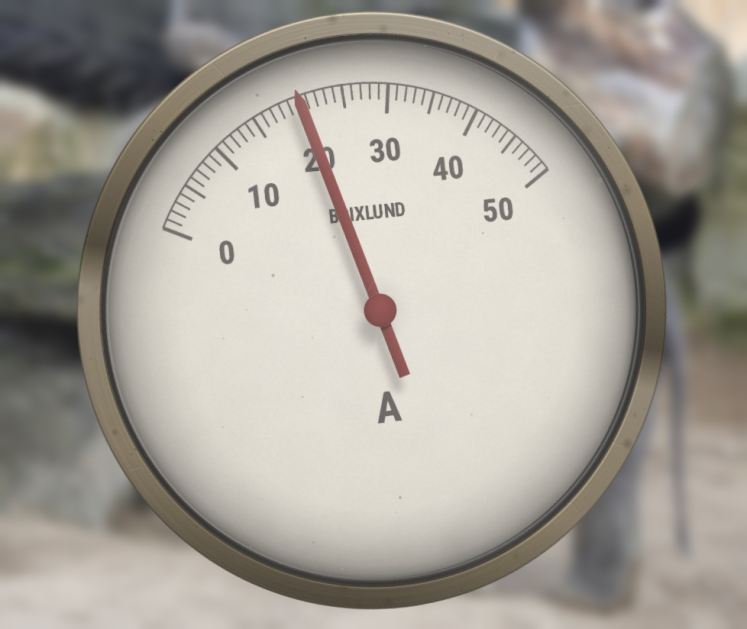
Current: 20 A
